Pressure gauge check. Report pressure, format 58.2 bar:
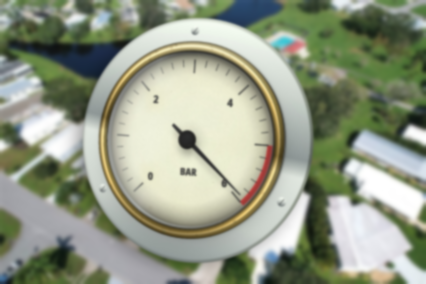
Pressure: 5.9 bar
